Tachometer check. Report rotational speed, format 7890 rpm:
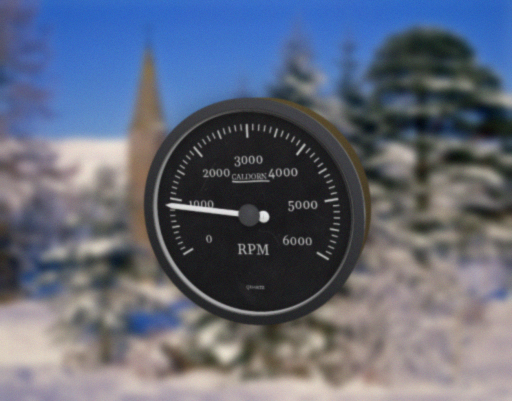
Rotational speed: 900 rpm
